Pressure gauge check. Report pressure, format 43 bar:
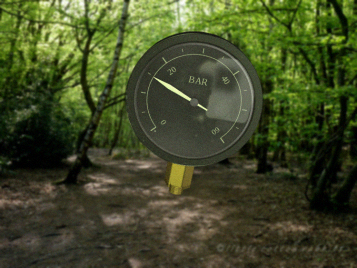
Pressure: 15 bar
